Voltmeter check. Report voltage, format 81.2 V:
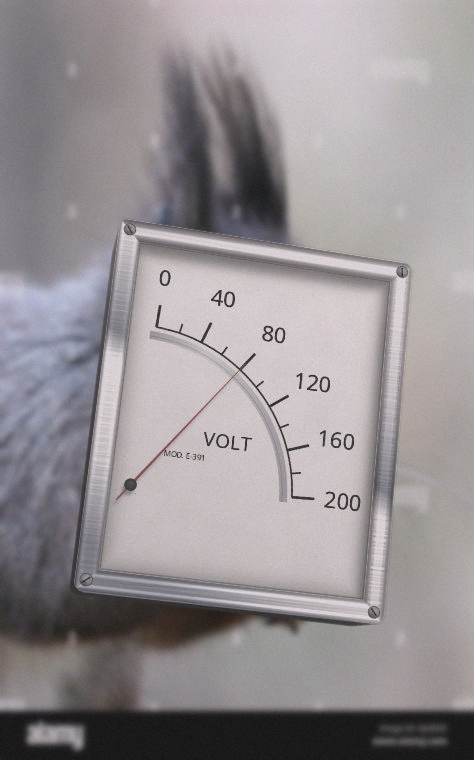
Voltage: 80 V
